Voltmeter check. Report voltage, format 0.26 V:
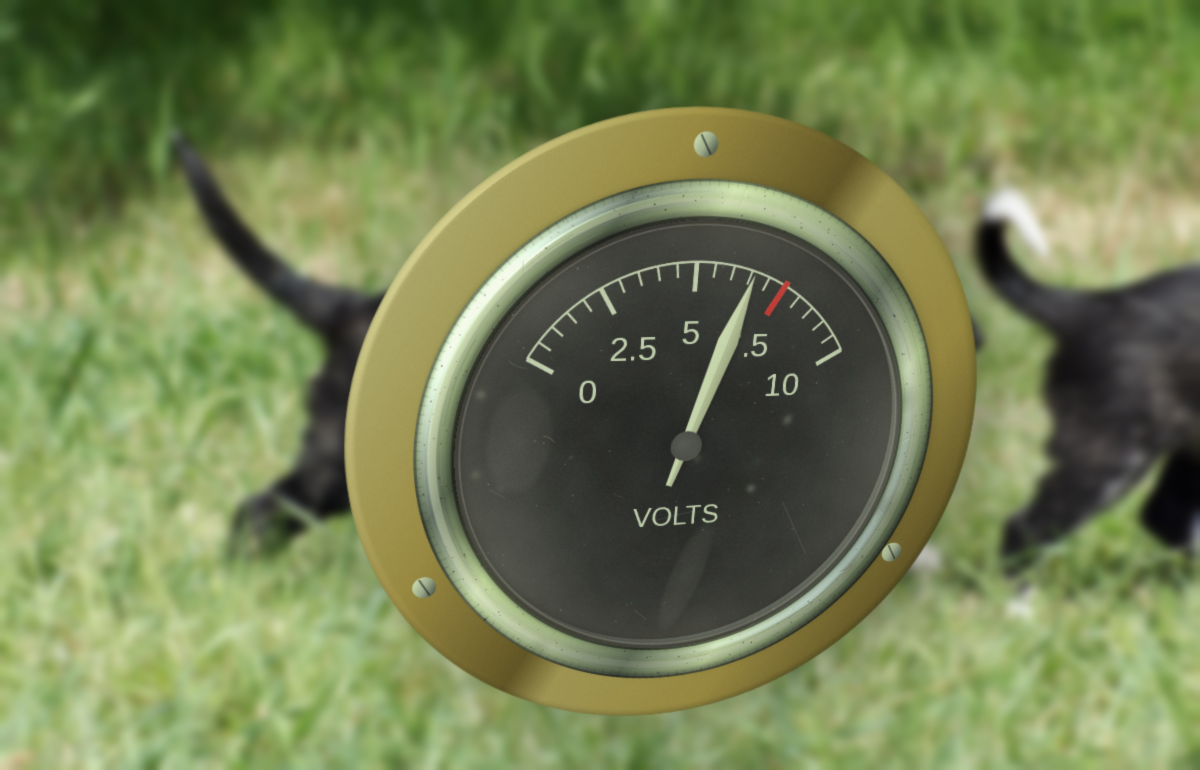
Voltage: 6.5 V
